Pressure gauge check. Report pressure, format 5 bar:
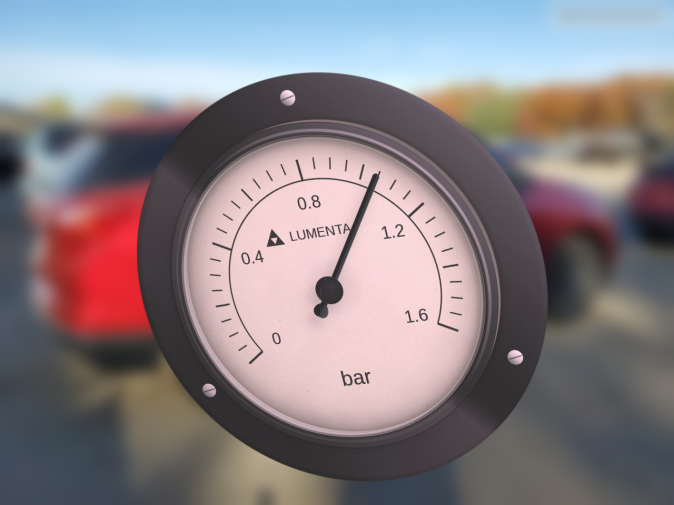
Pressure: 1.05 bar
